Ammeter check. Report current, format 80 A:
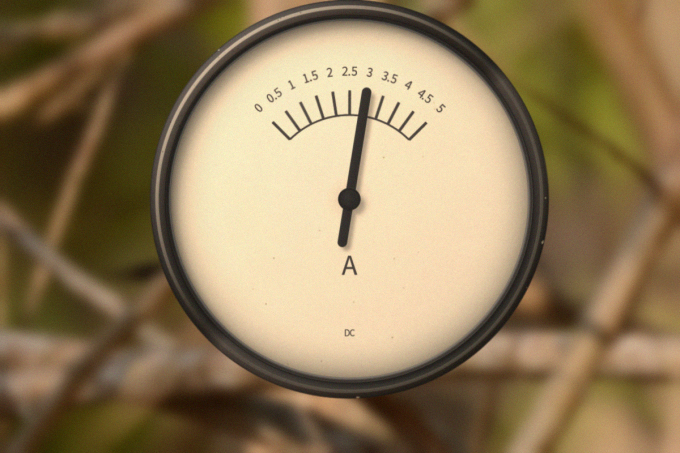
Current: 3 A
